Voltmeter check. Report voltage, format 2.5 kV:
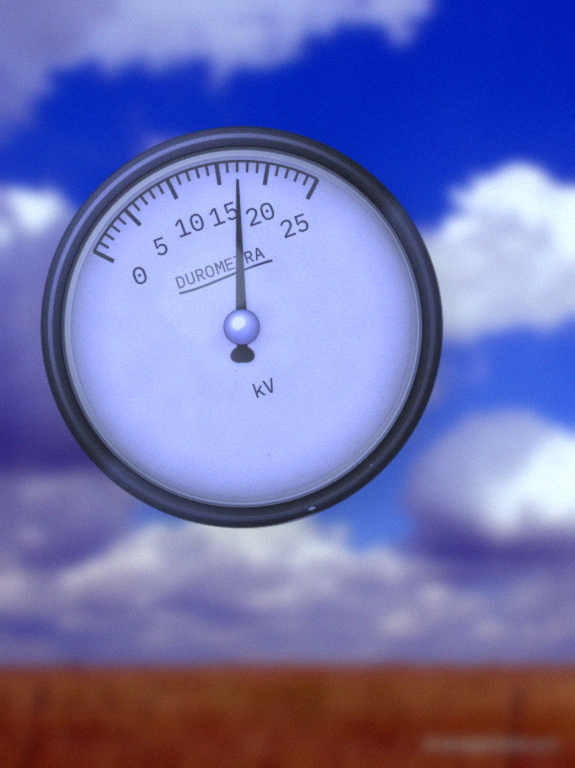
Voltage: 17 kV
